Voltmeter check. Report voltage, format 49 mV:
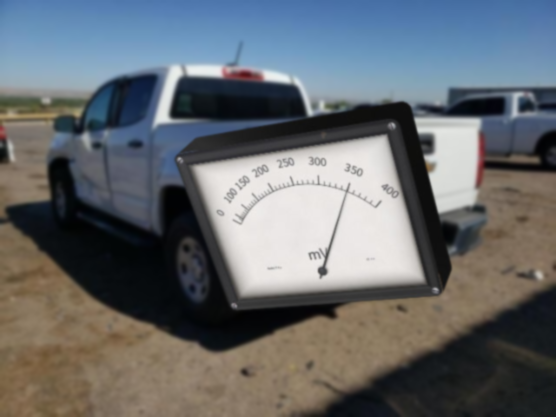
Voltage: 350 mV
